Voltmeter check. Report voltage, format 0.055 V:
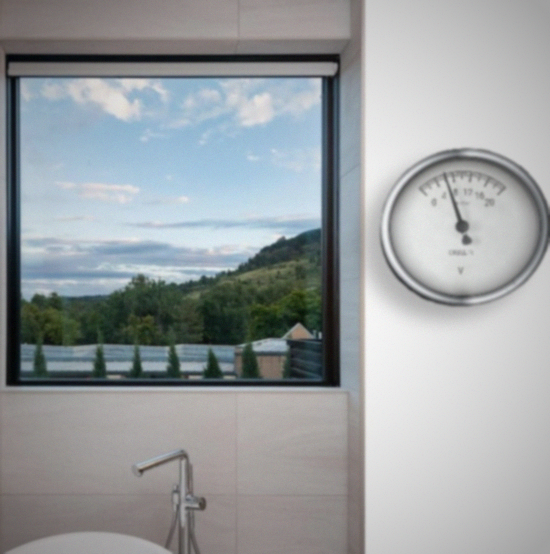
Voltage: 6 V
